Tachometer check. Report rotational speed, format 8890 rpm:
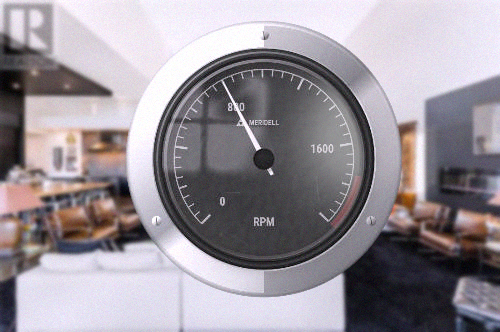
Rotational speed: 800 rpm
